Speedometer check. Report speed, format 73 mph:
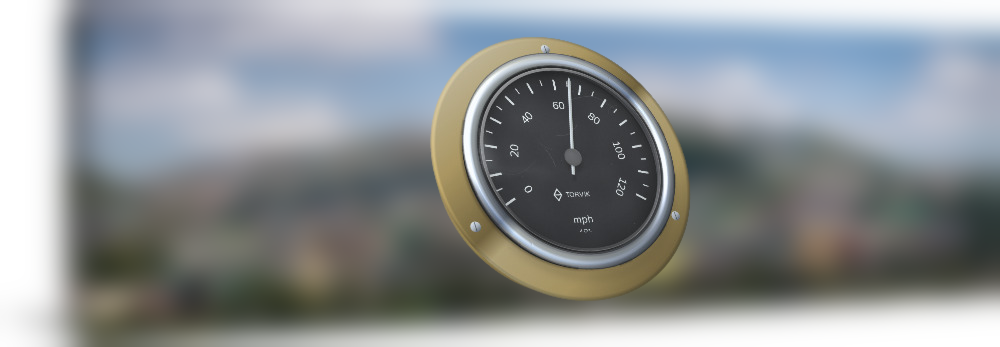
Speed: 65 mph
